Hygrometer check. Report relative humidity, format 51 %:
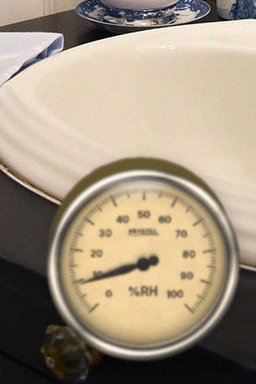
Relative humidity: 10 %
